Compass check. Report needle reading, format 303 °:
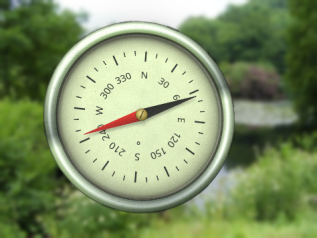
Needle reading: 245 °
